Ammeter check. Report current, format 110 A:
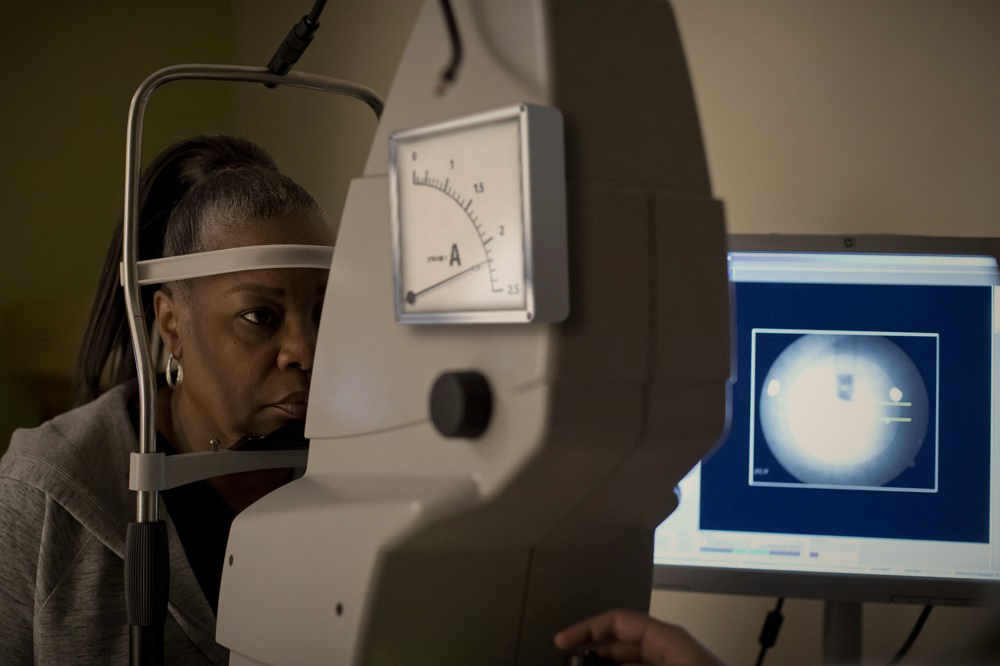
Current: 2.2 A
